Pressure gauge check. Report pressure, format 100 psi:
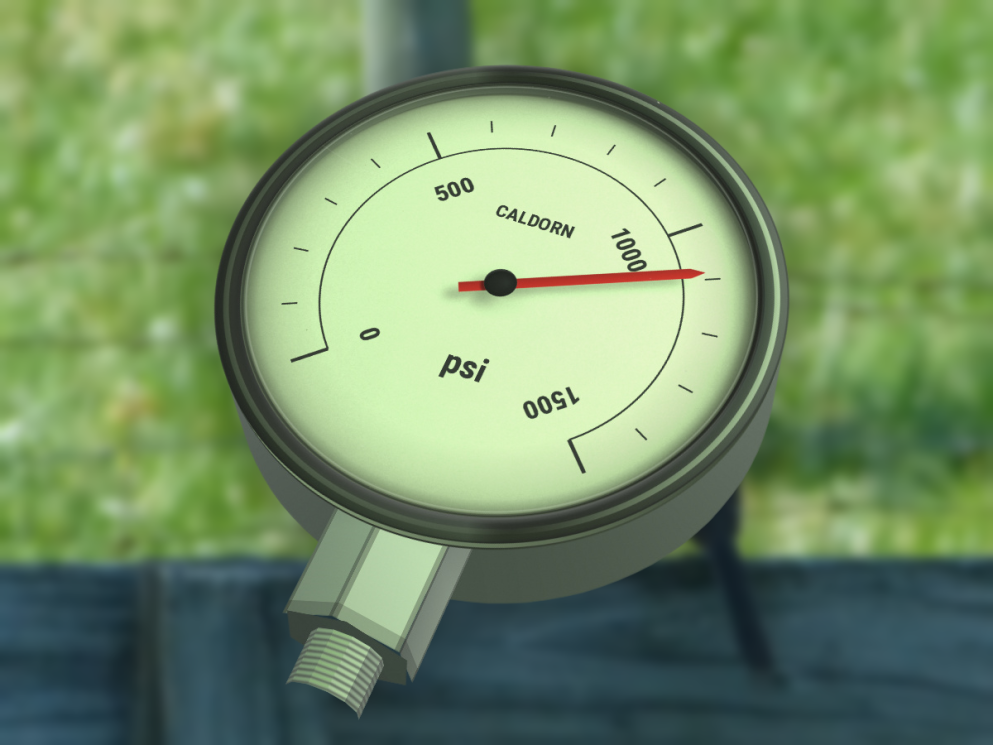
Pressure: 1100 psi
